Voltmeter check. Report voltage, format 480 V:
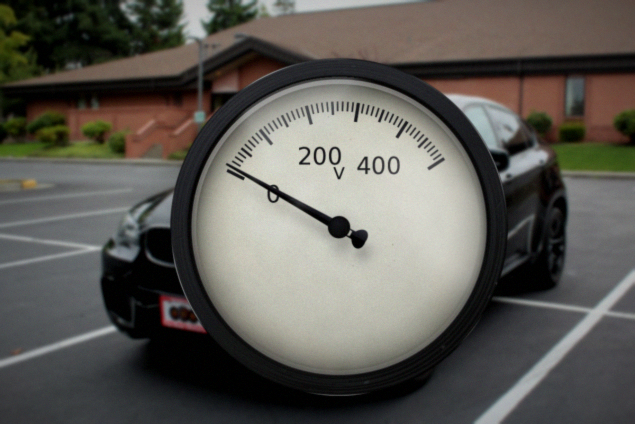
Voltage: 10 V
